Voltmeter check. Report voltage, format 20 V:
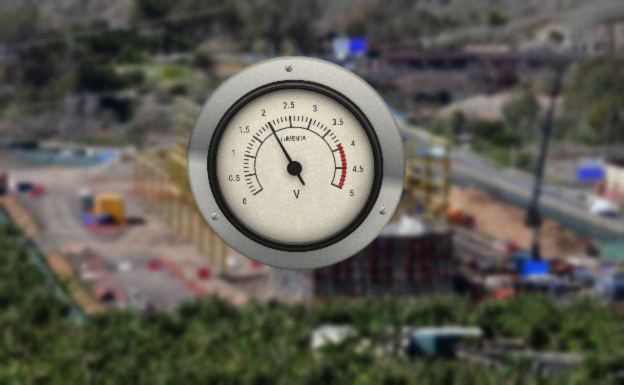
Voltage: 2 V
